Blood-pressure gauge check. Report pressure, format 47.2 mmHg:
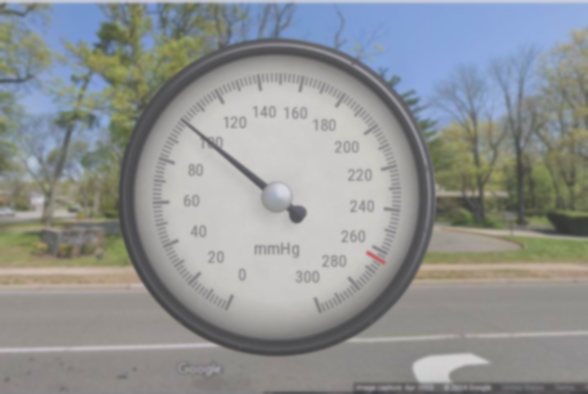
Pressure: 100 mmHg
